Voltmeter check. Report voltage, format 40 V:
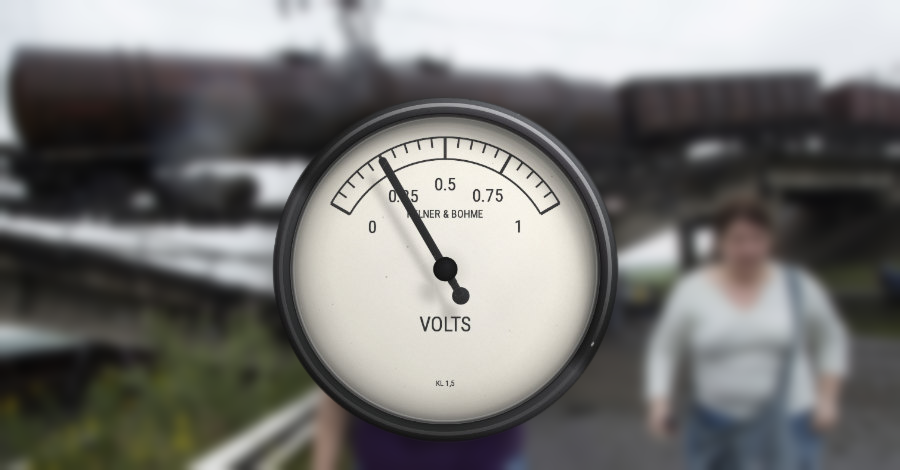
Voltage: 0.25 V
